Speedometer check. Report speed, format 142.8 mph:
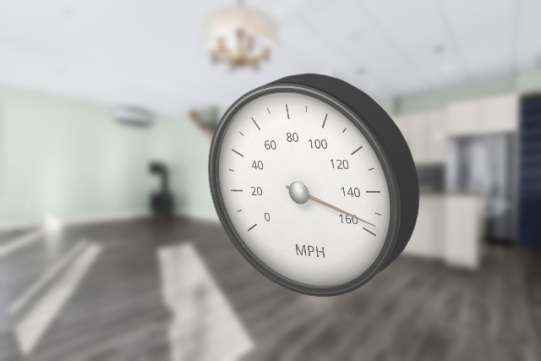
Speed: 155 mph
